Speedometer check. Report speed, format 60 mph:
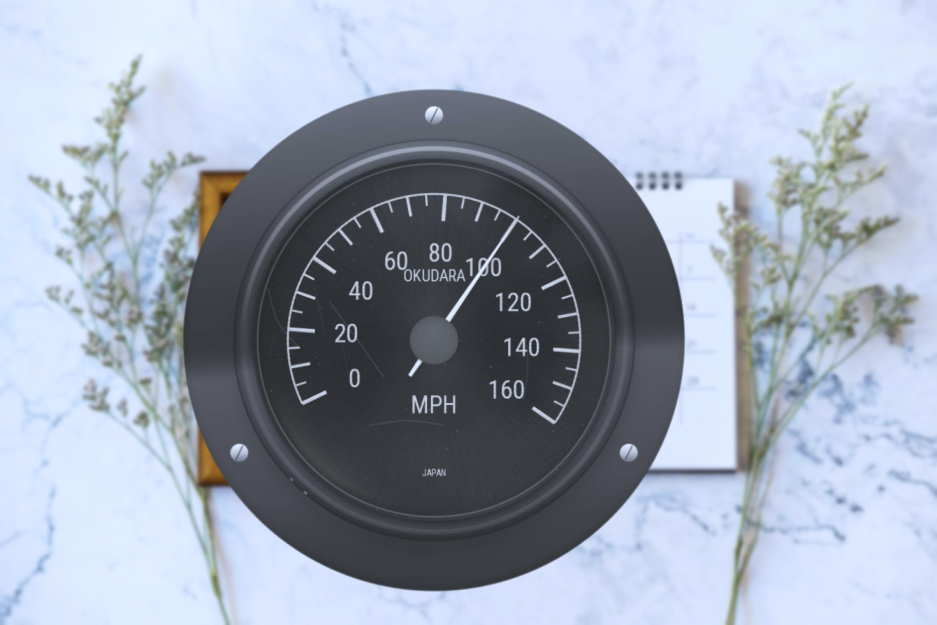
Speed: 100 mph
